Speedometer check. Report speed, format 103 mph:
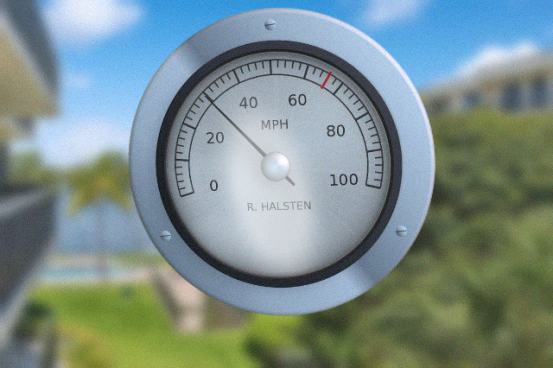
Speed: 30 mph
